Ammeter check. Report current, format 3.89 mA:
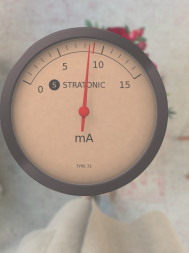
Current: 8.5 mA
